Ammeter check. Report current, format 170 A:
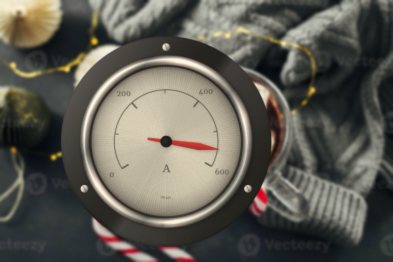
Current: 550 A
